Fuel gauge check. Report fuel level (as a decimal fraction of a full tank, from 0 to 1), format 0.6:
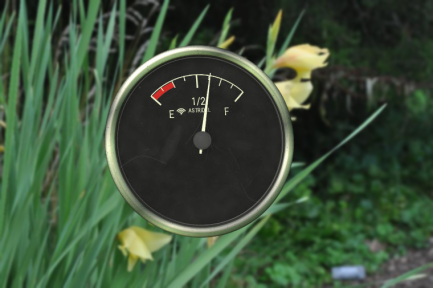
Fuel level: 0.625
